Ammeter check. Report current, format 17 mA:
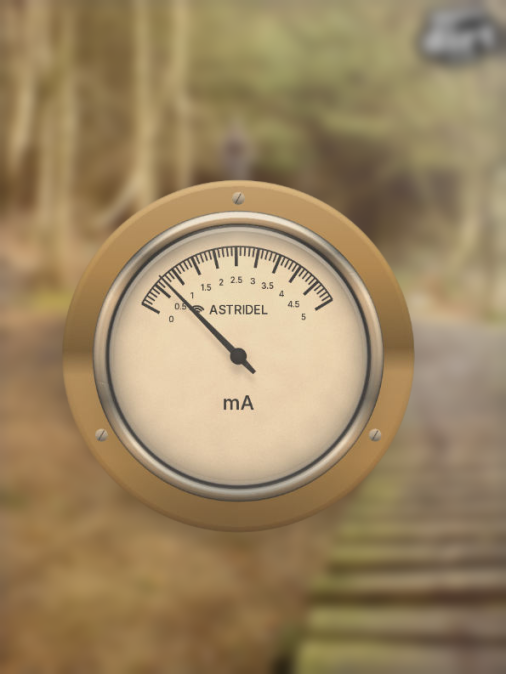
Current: 0.7 mA
